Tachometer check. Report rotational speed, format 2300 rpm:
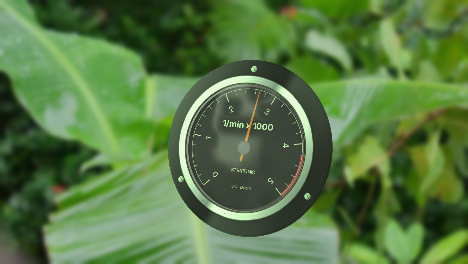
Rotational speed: 2700 rpm
